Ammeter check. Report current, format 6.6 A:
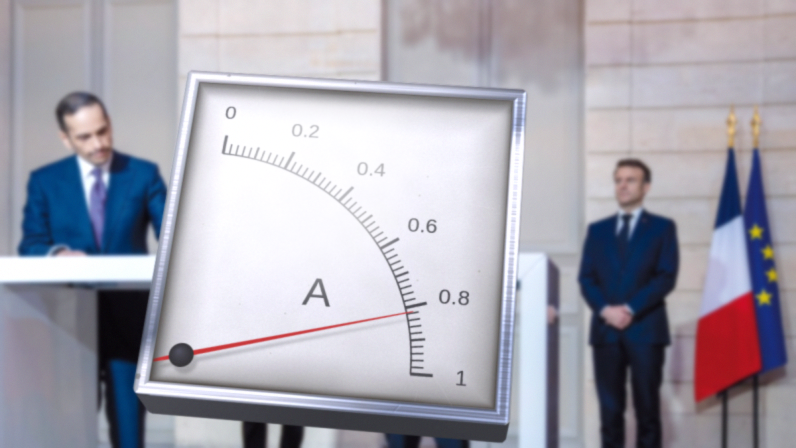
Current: 0.82 A
